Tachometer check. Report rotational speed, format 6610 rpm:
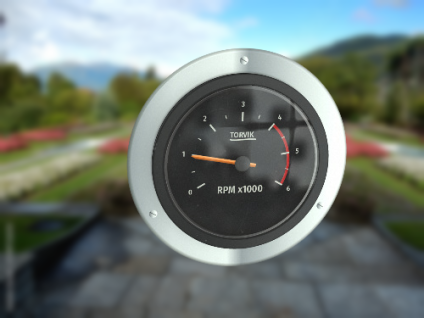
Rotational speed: 1000 rpm
